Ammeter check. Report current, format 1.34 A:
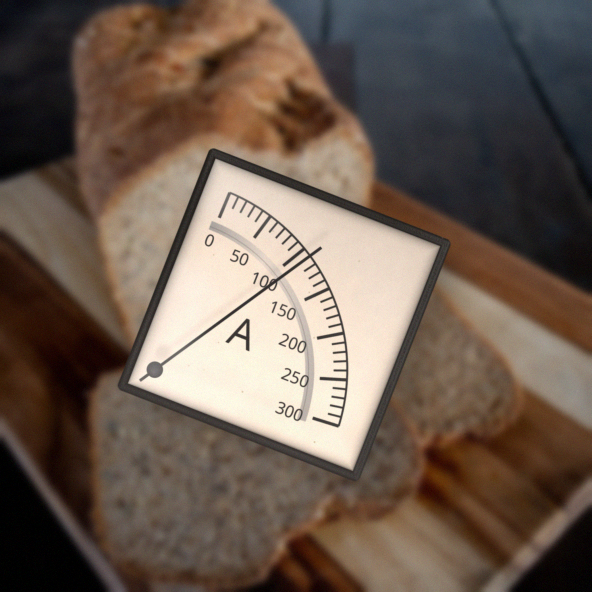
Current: 110 A
